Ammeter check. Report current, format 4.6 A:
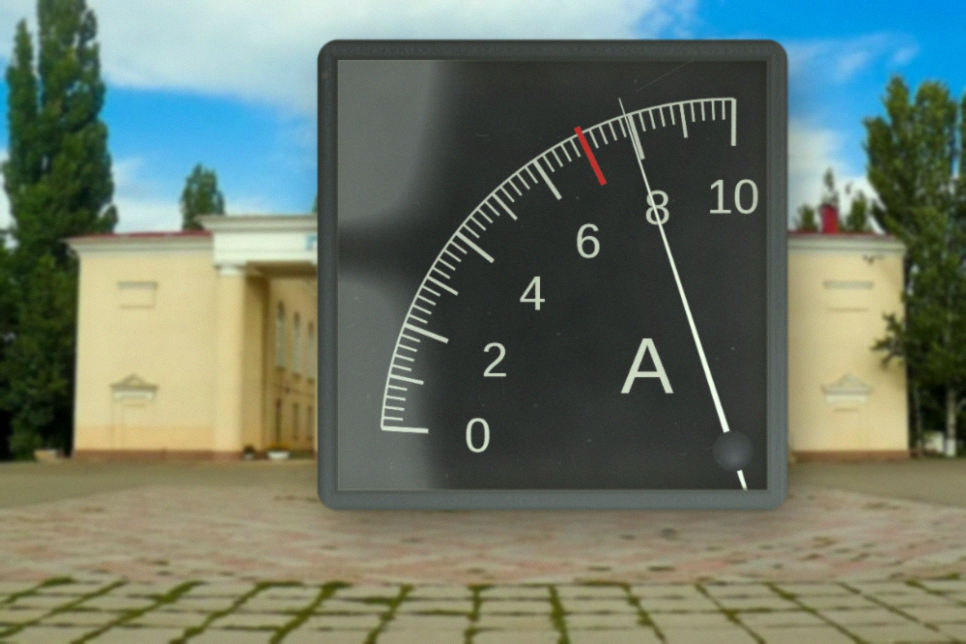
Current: 7.9 A
